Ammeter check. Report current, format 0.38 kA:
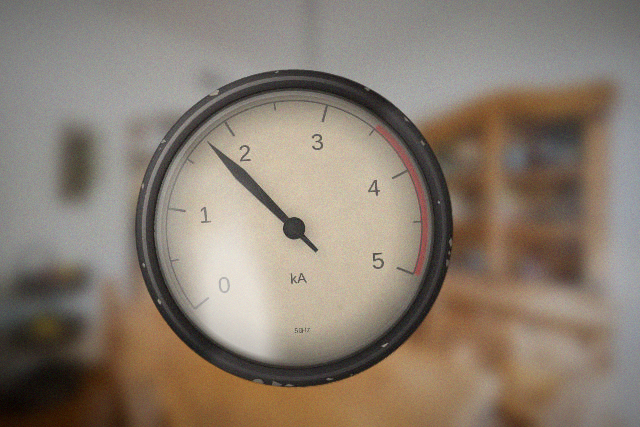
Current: 1.75 kA
